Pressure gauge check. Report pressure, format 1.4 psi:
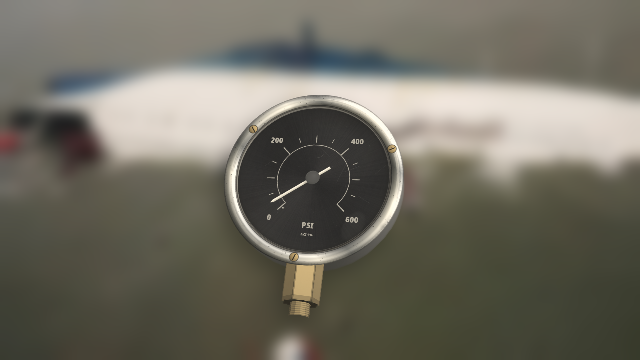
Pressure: 25 psi
